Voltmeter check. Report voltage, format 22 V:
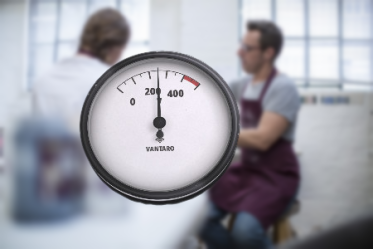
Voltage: 250 V
